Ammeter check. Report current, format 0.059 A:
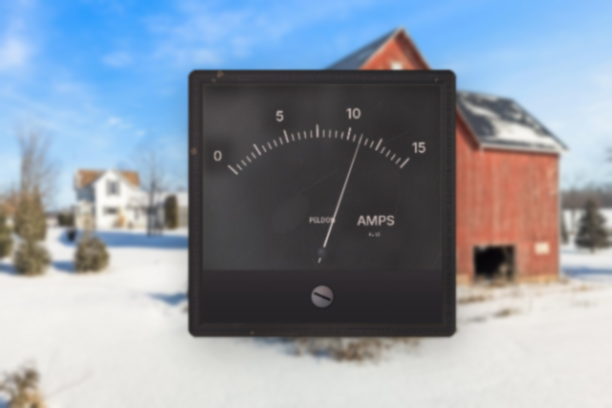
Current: 11 A
